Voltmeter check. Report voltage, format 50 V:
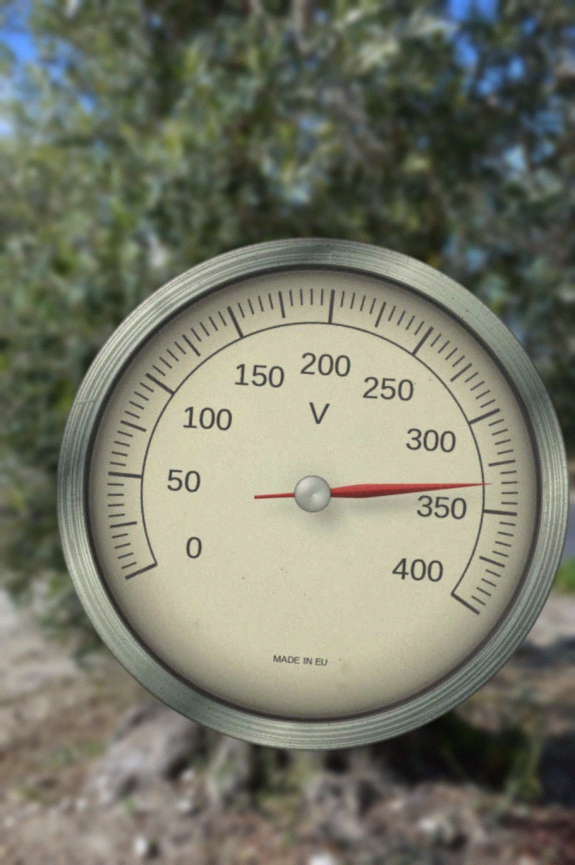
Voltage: 335 V
